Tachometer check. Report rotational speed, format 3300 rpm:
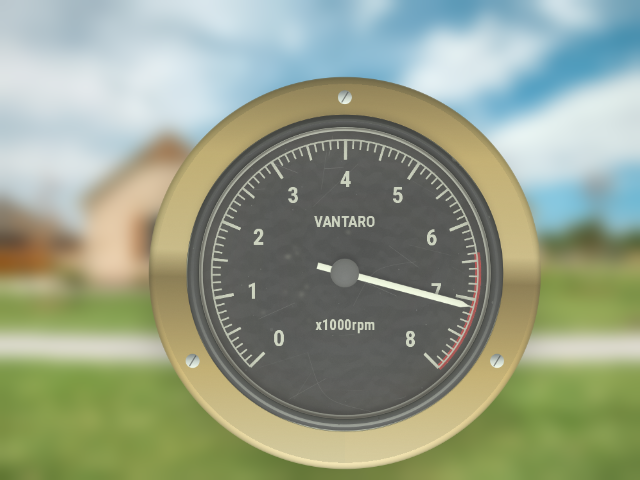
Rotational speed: 7100 rpm
